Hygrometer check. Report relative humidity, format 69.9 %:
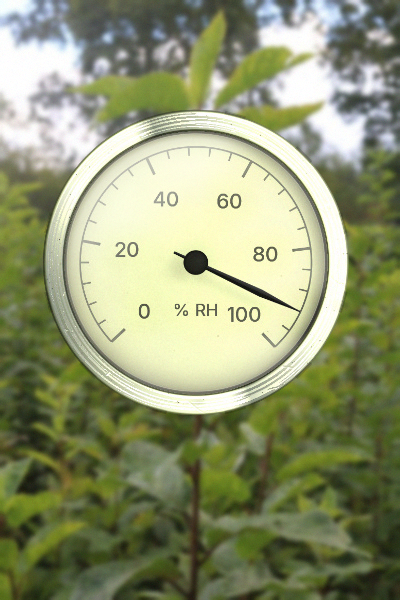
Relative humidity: 92 %
